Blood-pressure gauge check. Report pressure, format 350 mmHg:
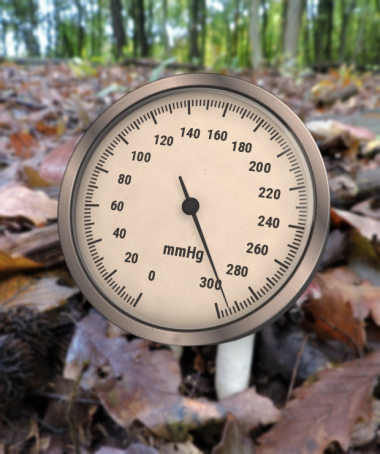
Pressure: 294 mmHg
